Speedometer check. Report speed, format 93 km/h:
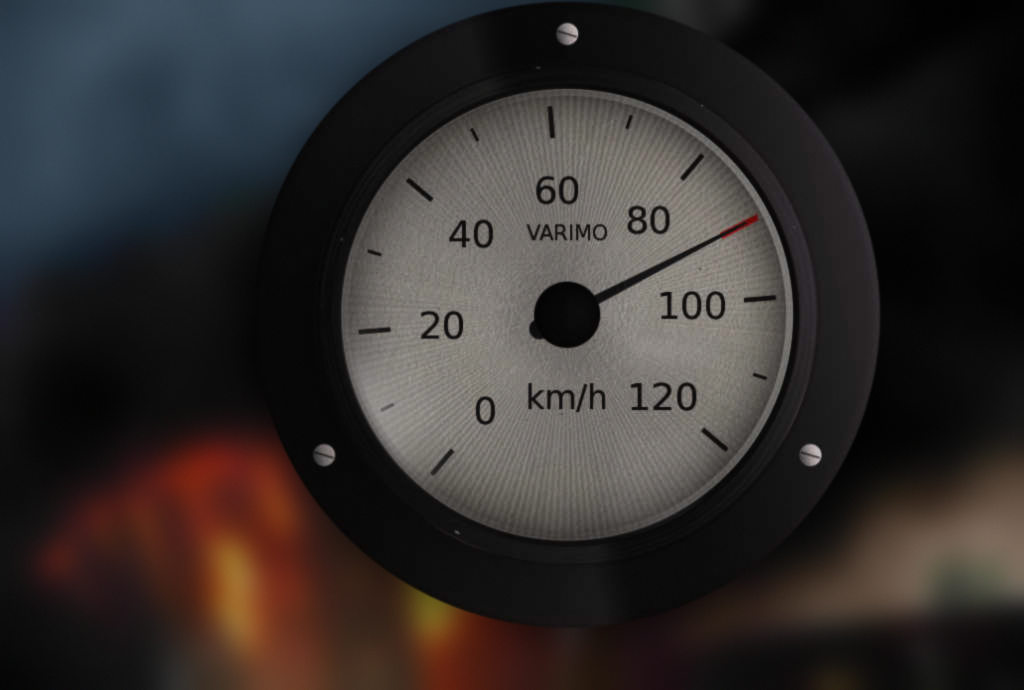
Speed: 90 km/h
